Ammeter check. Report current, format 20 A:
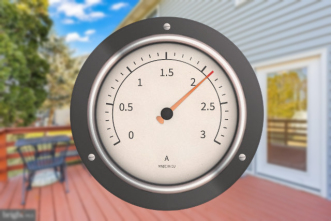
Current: 2.1 A
